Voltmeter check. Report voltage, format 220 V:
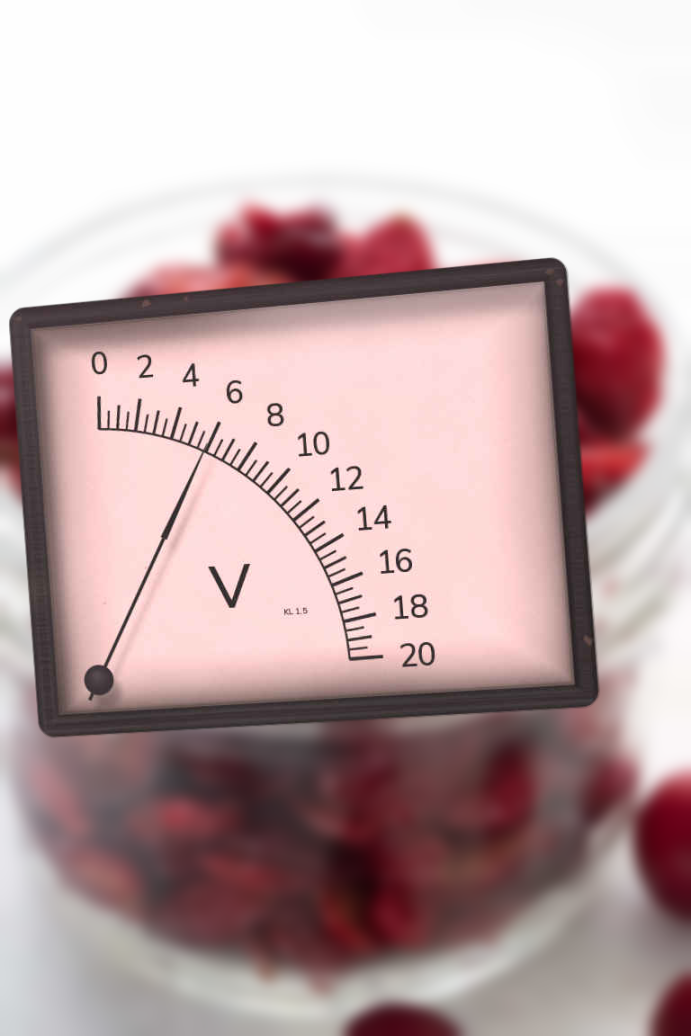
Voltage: 6 V
